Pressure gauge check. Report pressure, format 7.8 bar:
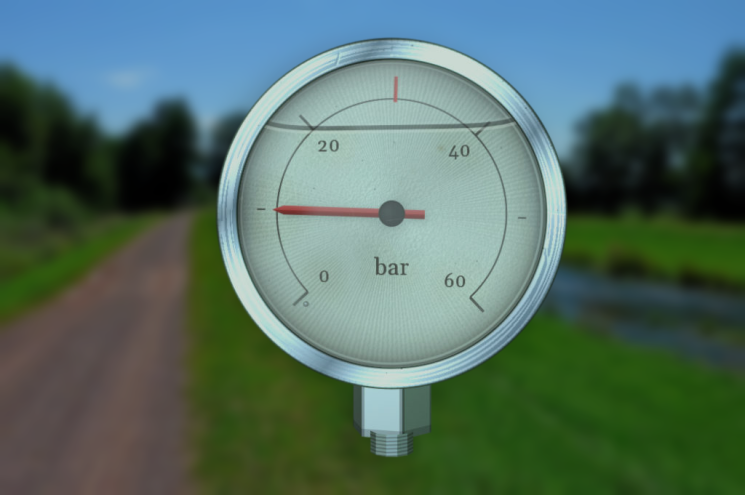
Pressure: 10 bar
